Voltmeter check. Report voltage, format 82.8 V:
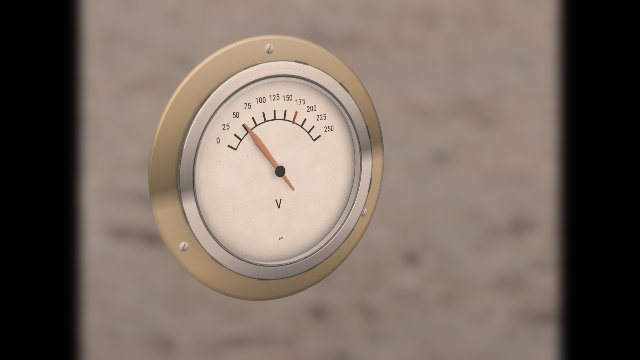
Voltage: 50 V
